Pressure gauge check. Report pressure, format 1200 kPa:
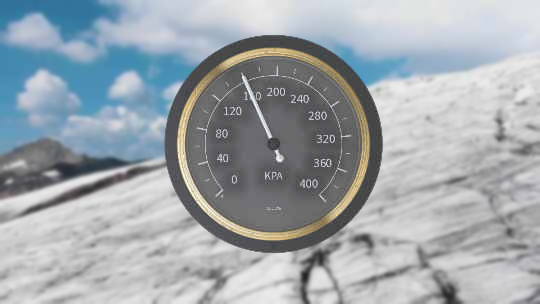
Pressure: 160 kPa
